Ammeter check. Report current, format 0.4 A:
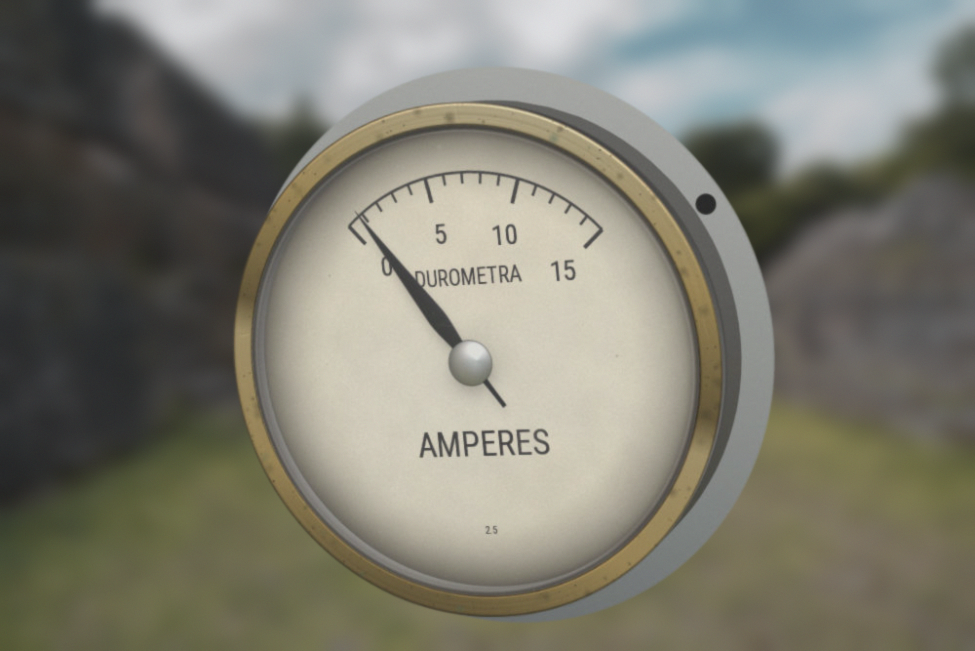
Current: 1 A
